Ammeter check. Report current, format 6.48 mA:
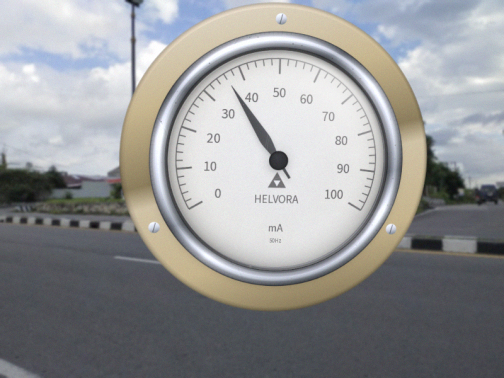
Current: 36 mA
